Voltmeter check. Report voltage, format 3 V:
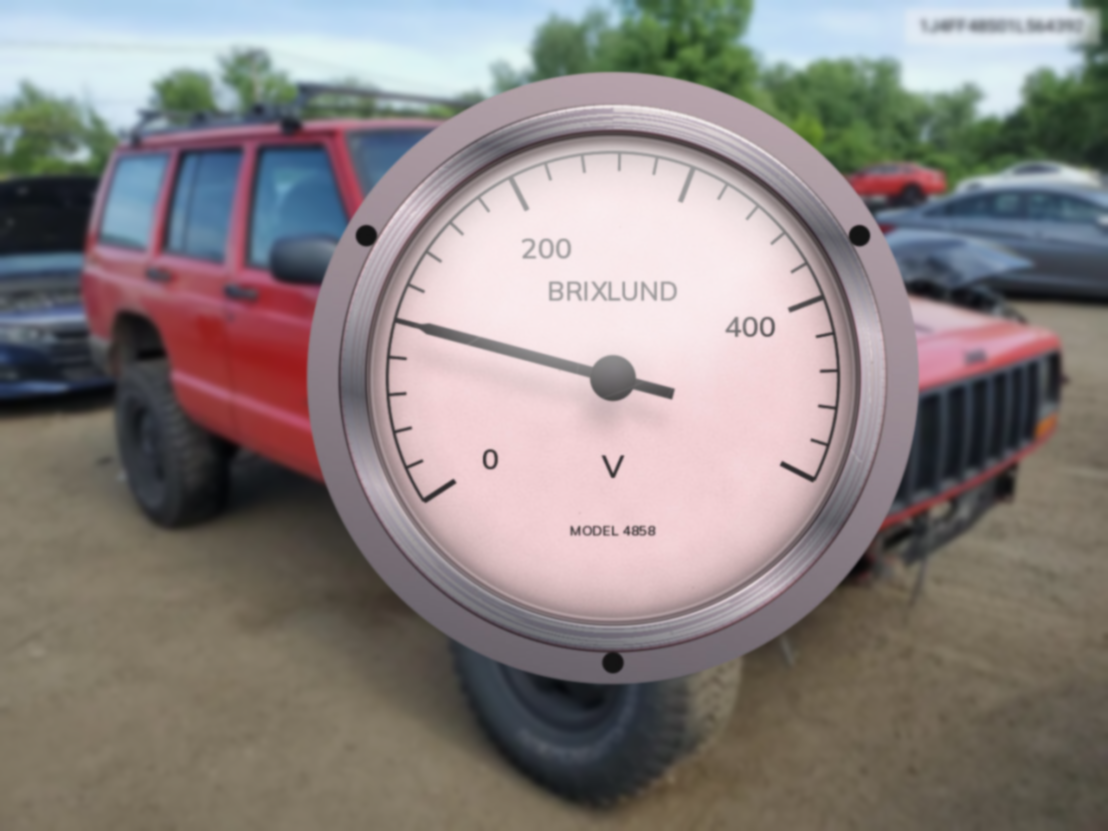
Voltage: 100 V
